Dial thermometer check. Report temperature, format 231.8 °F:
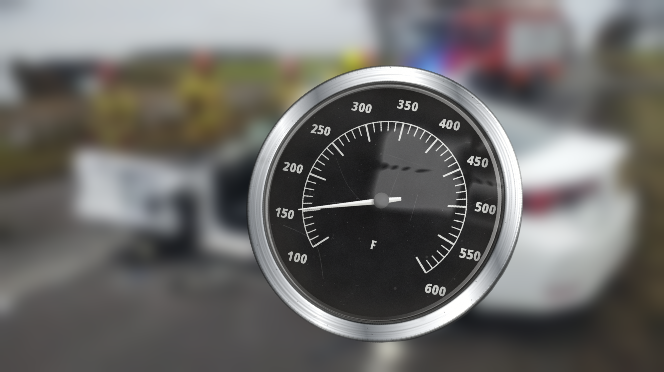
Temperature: 150 °F
